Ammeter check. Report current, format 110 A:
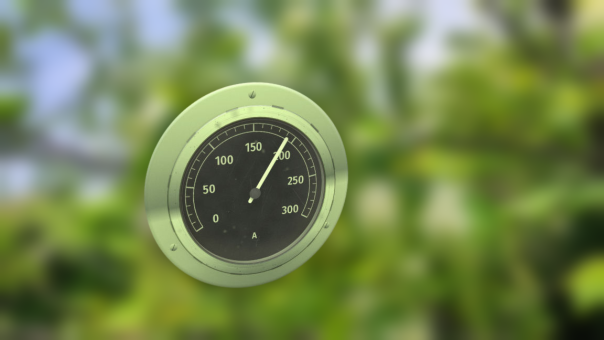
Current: 190 A
